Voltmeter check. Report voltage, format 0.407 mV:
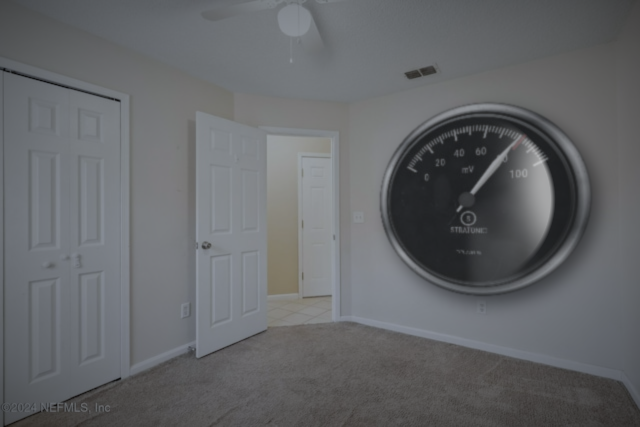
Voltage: 80 mV
